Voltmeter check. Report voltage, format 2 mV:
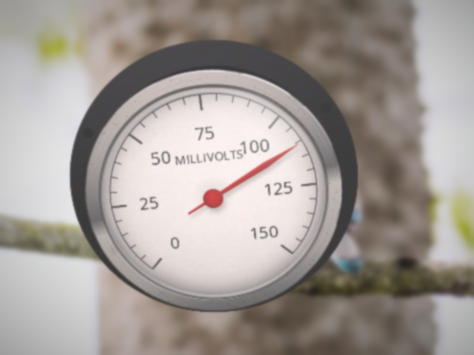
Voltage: 110 mV
